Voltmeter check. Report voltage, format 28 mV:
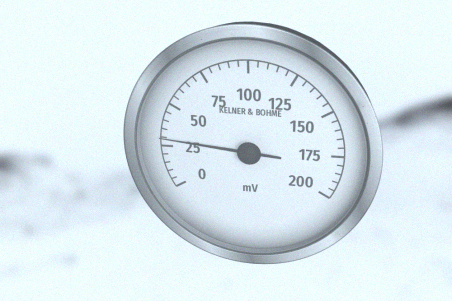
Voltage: 30 mV
